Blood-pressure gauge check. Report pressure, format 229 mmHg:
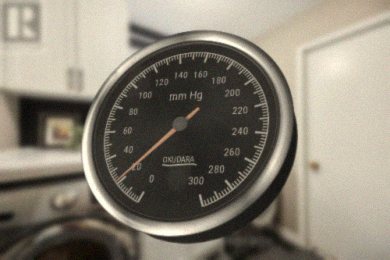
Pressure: 20 mmHg
